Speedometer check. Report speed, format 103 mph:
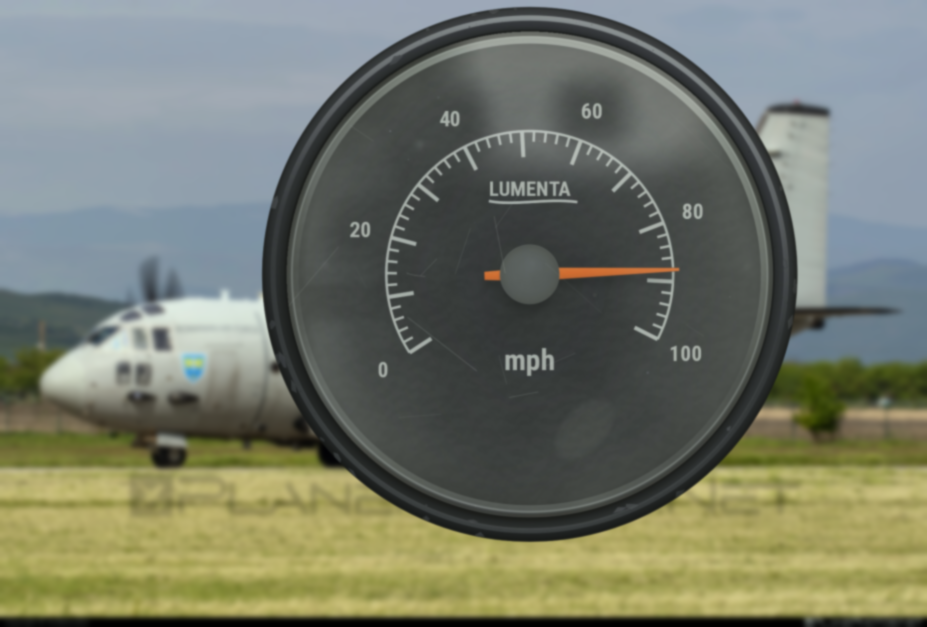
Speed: 88 mph
